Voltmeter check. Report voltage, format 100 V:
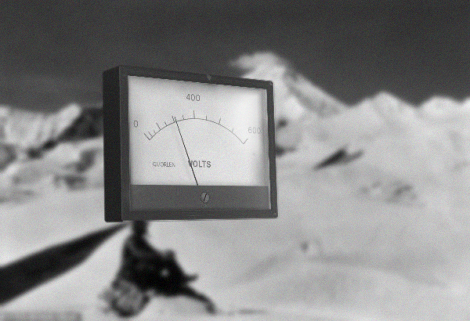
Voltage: 300 V
